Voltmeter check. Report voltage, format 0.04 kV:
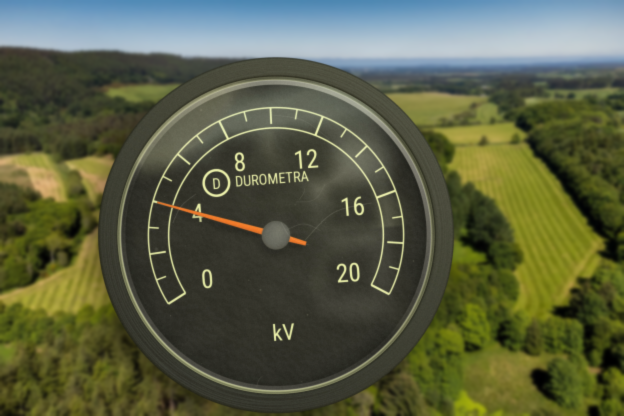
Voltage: 4 kV
